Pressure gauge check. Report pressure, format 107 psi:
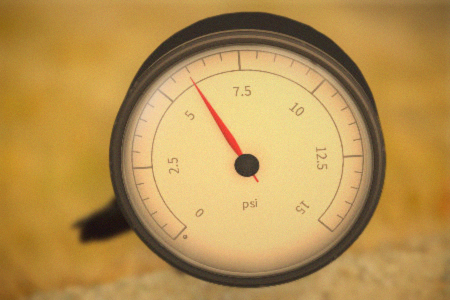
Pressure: 6 psi
